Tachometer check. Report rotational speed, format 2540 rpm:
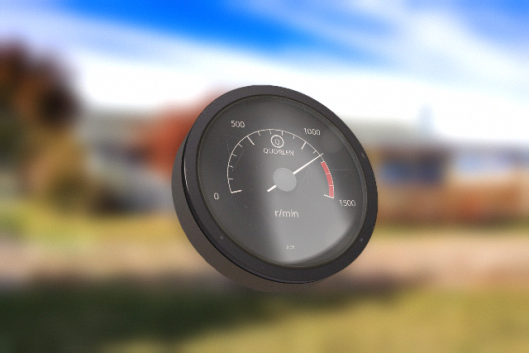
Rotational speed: 1150 rpm
